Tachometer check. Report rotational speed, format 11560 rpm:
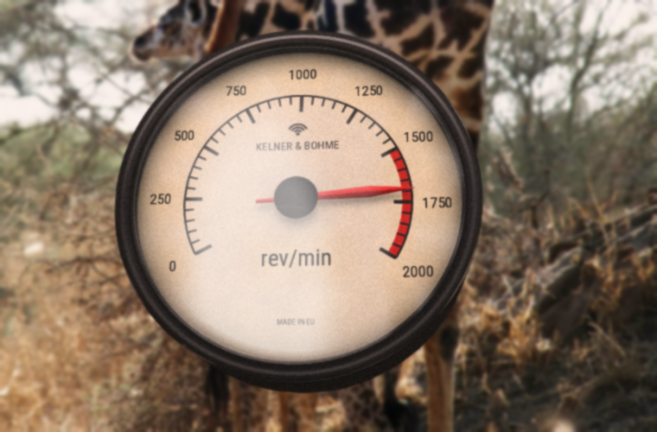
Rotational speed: 1700 rpm
